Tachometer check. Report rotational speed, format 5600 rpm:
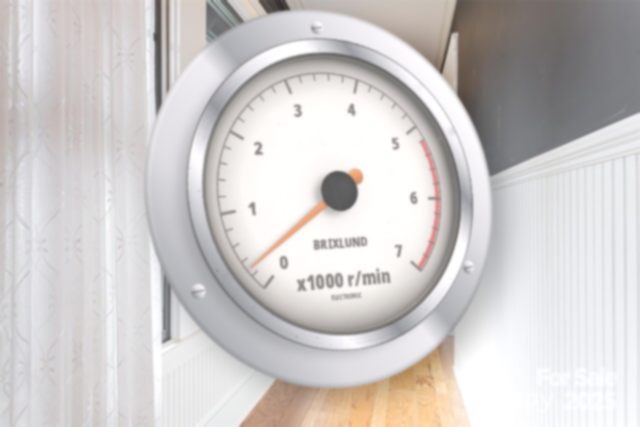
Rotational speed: 300 rpm
